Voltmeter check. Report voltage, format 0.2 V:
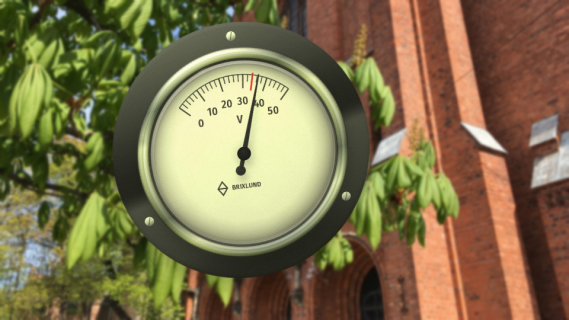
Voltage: 36 V
